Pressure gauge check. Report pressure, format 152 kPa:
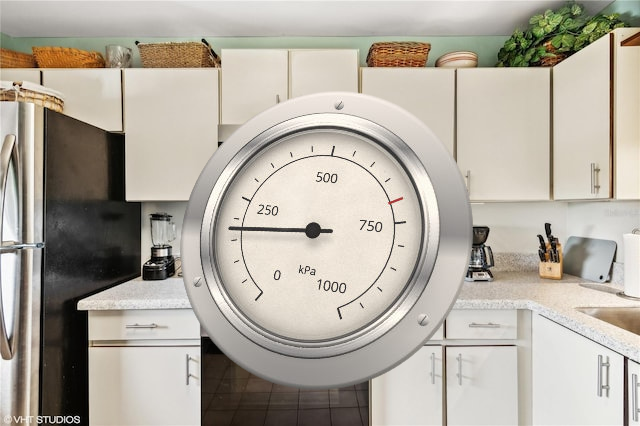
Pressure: 175 kPa
